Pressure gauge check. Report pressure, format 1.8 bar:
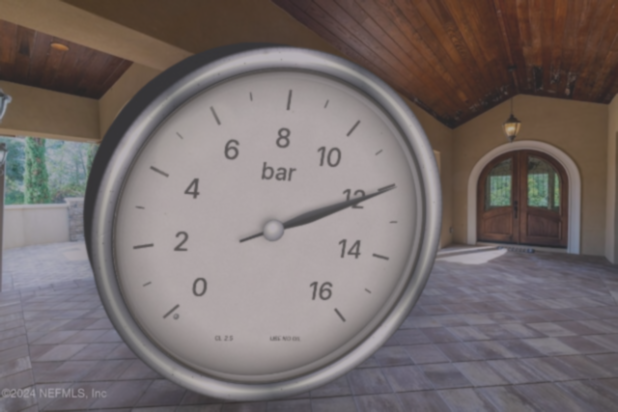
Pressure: 12 bar
